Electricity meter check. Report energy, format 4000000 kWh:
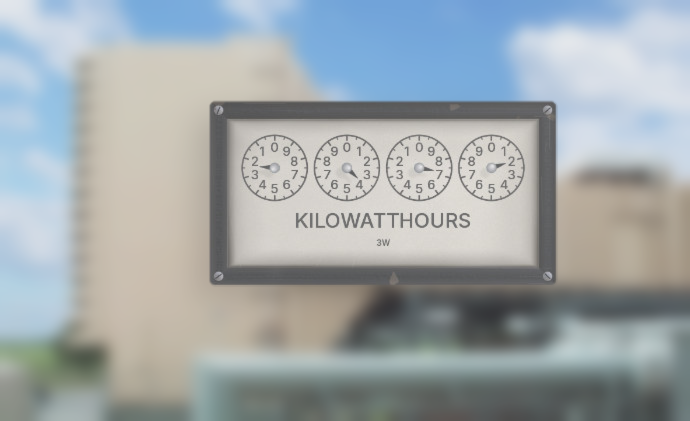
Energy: 2372 kWh
